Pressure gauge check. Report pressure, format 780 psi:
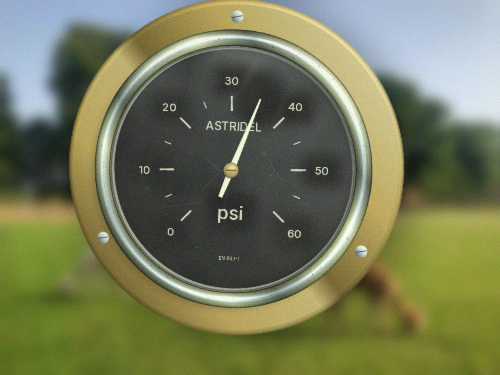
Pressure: 35 psi
